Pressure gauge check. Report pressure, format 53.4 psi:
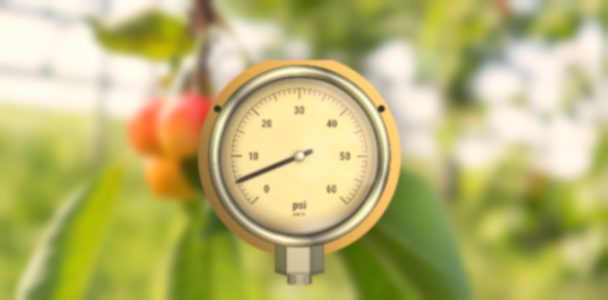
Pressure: 5 psi
